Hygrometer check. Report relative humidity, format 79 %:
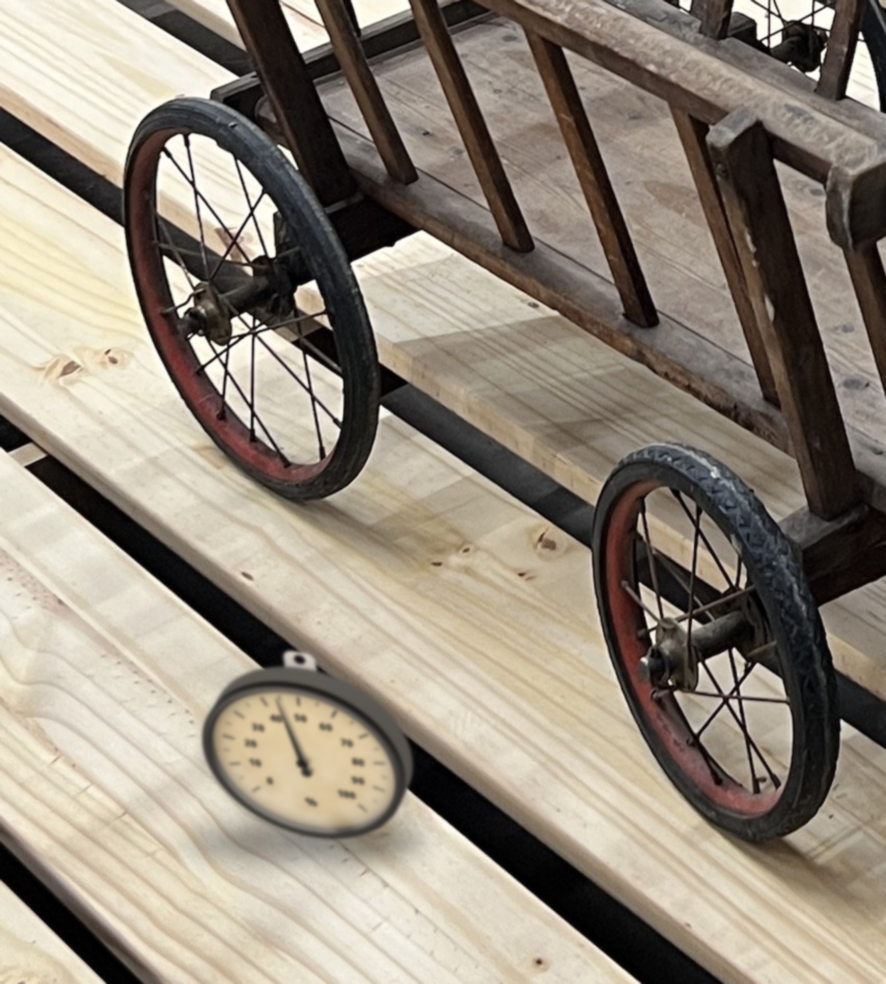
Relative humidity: 45 %
